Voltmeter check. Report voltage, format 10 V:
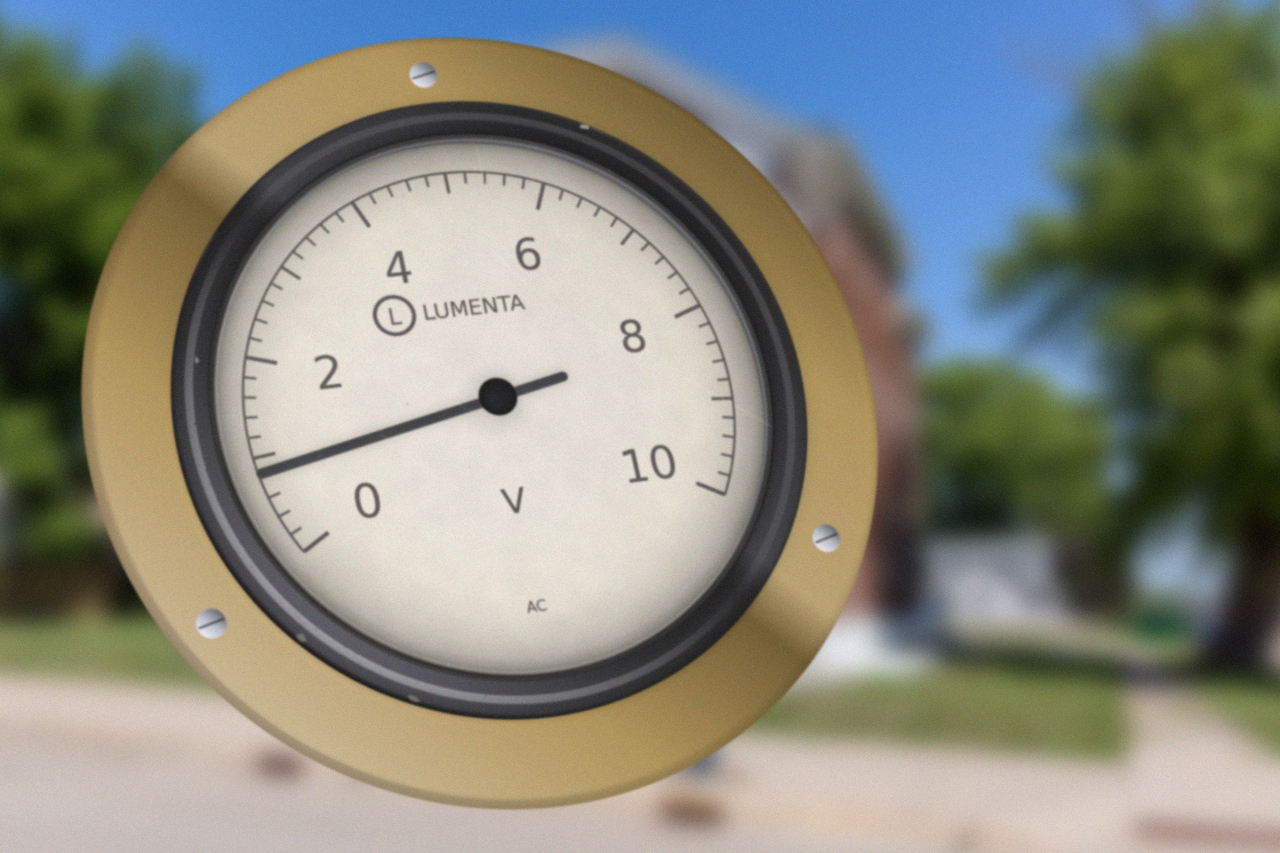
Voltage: 0.8 V
